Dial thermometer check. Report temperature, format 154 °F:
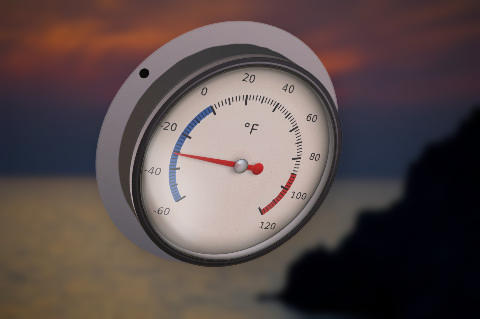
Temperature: -30 °F
